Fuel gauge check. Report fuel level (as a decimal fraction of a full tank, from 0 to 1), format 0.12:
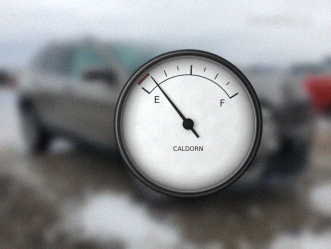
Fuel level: 0.125
